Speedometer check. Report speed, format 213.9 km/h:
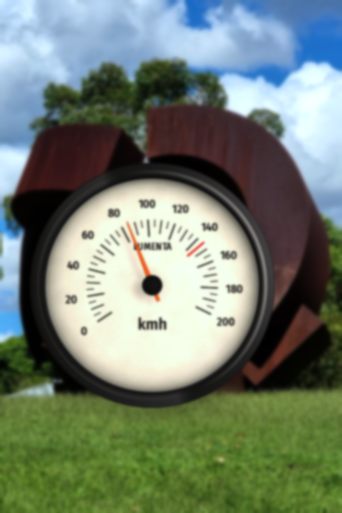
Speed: 85 km/h
